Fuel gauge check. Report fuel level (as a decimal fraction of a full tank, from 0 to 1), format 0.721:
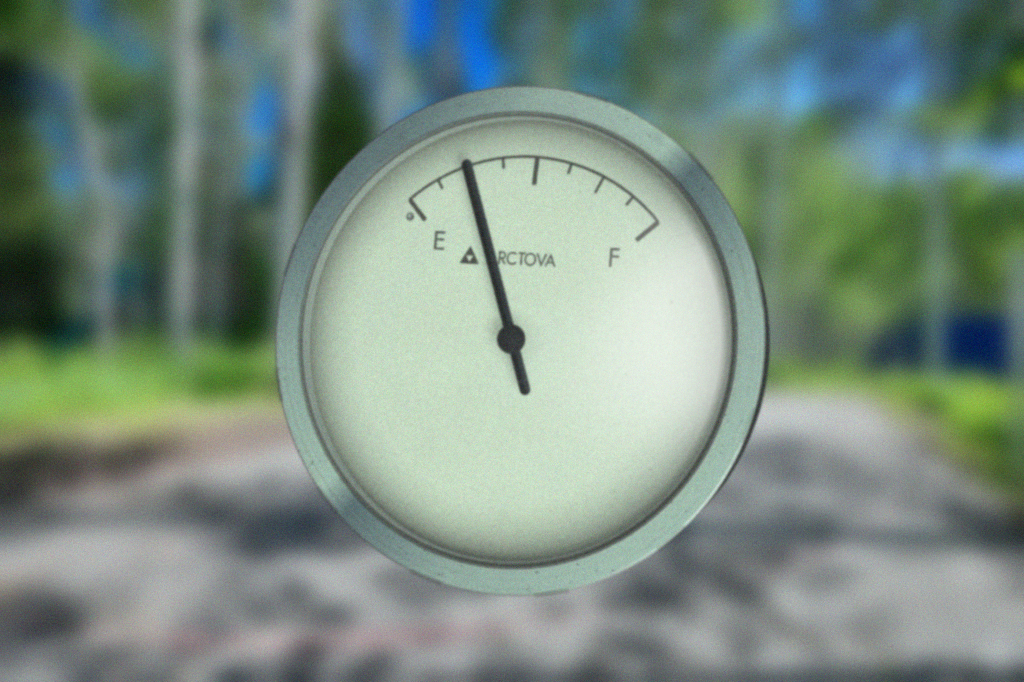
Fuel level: 0.25
